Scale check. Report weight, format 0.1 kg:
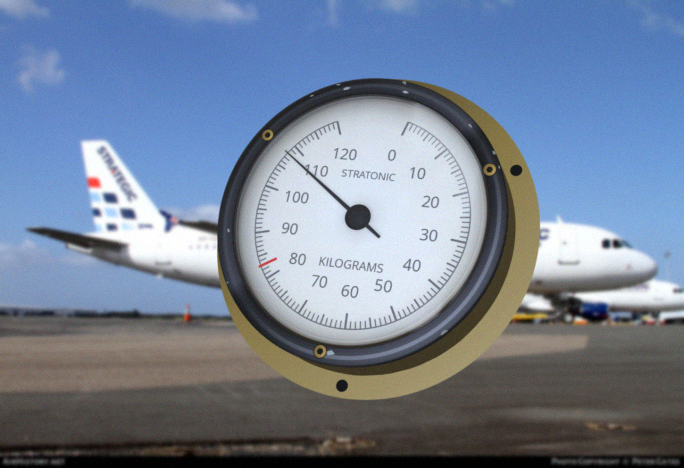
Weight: 108 kg
